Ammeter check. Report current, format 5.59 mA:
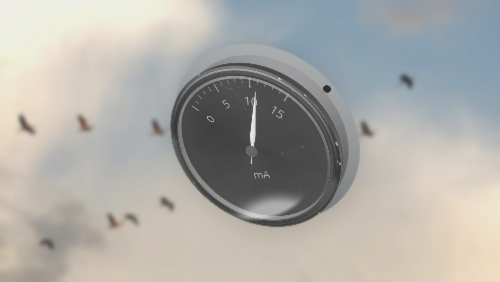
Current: 11 mA
